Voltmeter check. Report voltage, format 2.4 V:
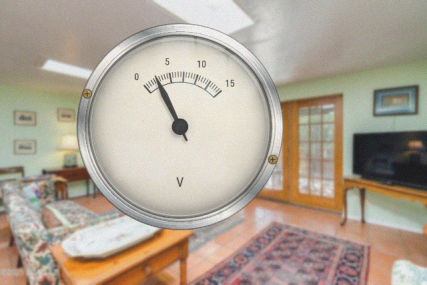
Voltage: 2.5 V
